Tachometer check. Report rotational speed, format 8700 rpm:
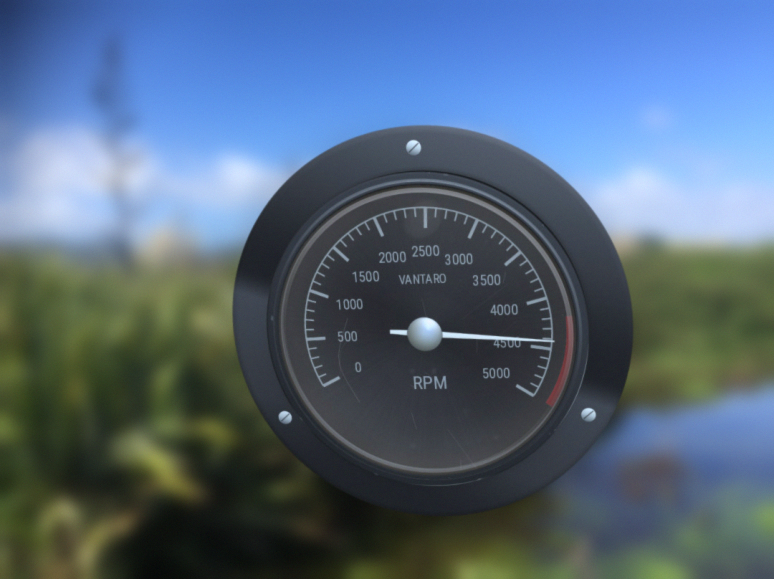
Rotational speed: 4400 rpm
